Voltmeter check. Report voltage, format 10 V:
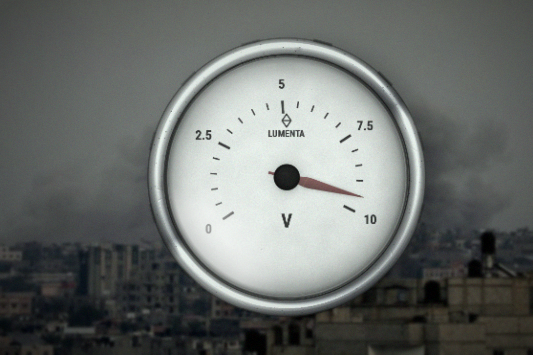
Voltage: 9.5 V
